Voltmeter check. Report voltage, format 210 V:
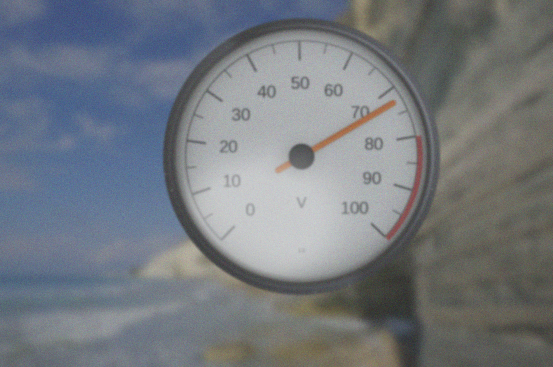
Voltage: 72.5 V
